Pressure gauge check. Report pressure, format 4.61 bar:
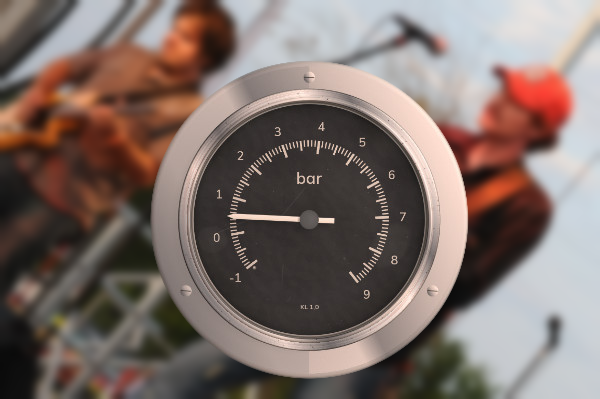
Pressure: 0.5 bar
